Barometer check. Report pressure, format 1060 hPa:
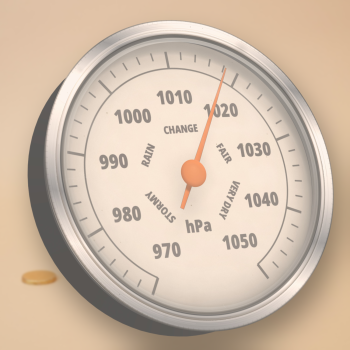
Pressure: 1018 hPa
